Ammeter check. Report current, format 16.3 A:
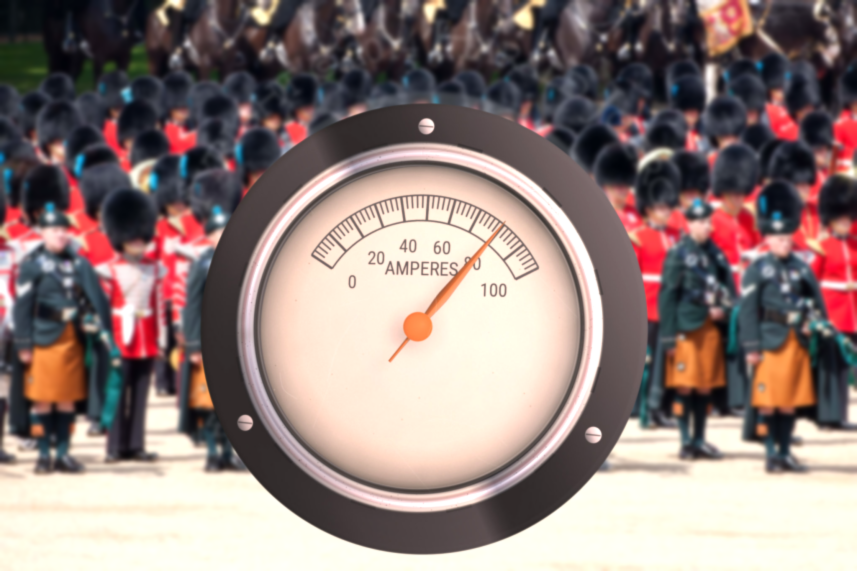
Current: 80 A
